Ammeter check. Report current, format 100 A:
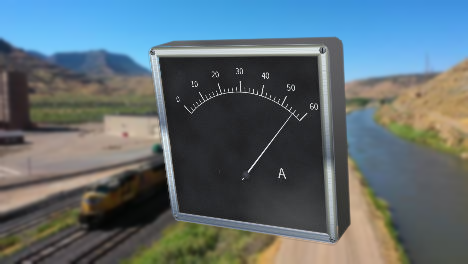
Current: 56 A
